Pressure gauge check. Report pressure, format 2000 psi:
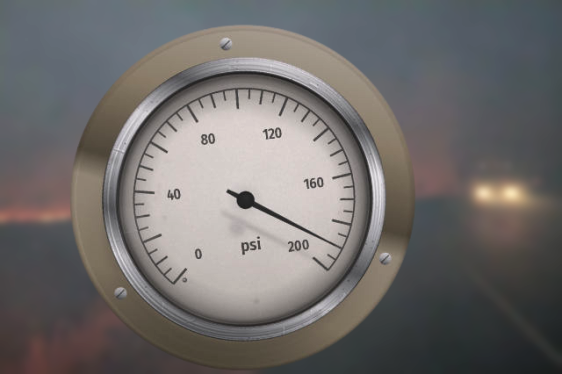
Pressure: 190 psi
